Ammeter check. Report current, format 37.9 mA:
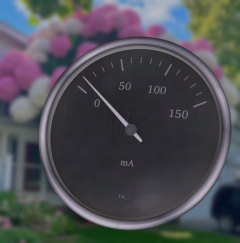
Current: 10 mA
